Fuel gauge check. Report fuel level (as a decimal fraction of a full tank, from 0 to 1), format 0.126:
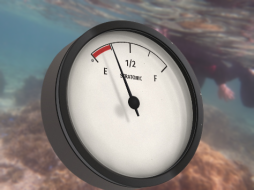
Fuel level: 0.25
